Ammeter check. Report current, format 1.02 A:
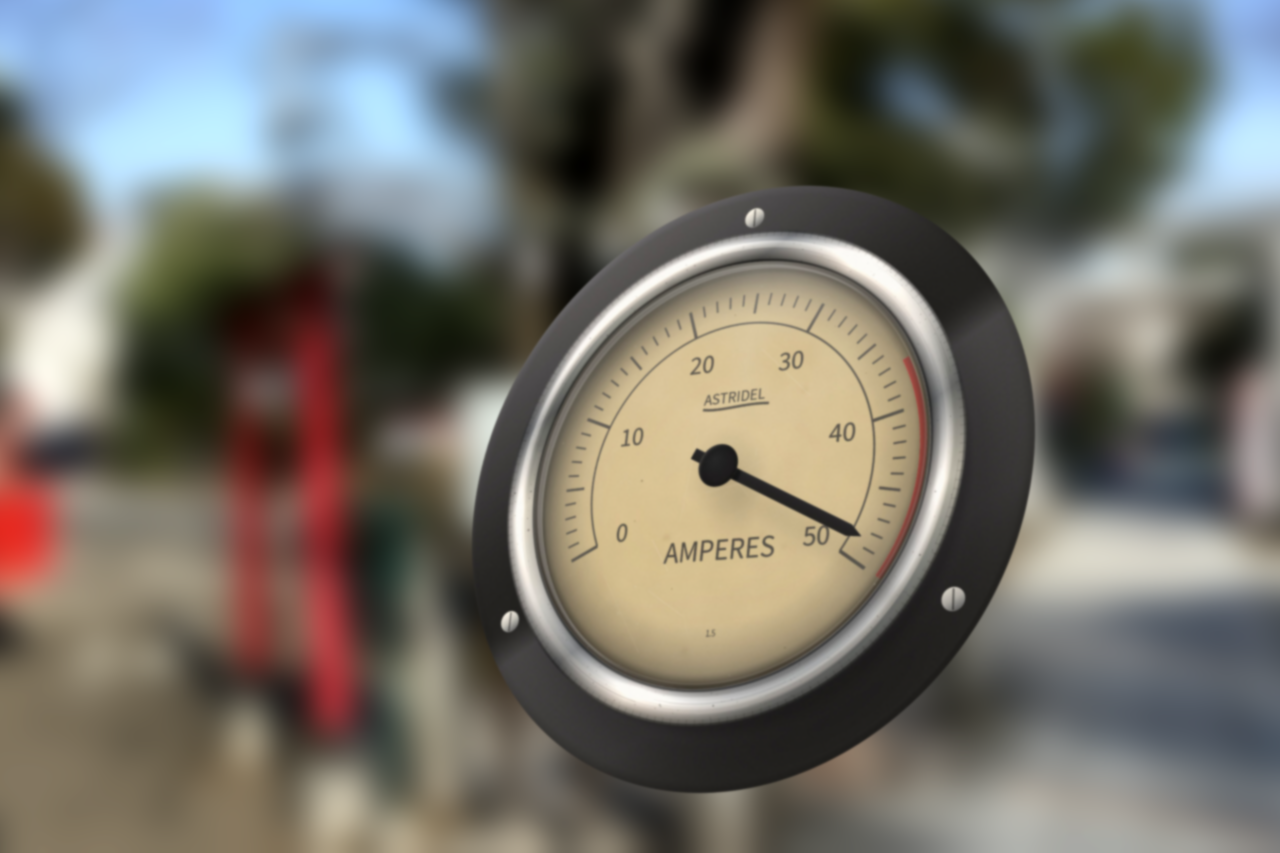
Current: 48.5 A
